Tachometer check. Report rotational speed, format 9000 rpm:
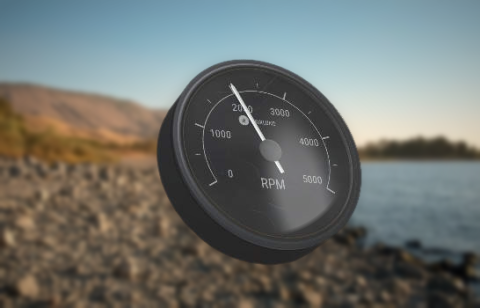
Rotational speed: 2000 rpm
